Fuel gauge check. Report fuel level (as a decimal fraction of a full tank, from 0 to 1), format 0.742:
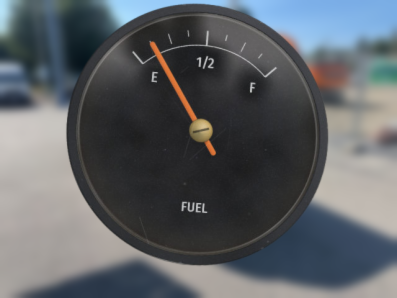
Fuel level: 0.125
